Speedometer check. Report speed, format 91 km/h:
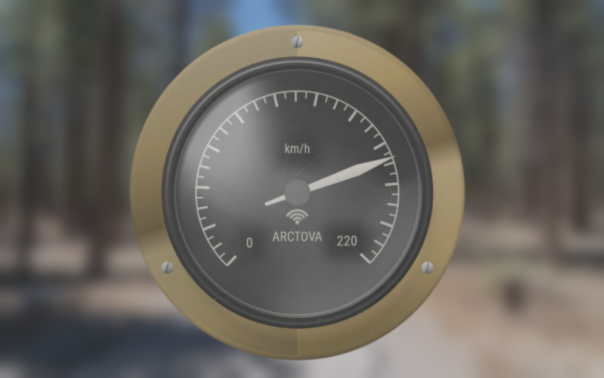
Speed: 167.5 km/h
